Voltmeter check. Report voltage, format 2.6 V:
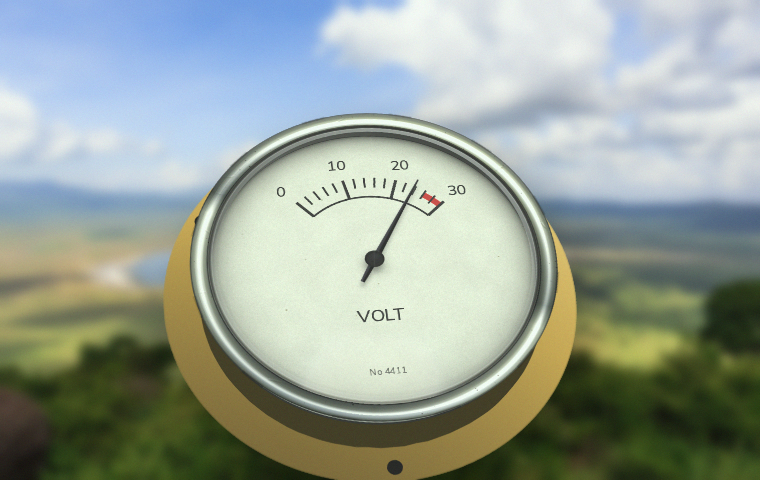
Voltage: 24 V
